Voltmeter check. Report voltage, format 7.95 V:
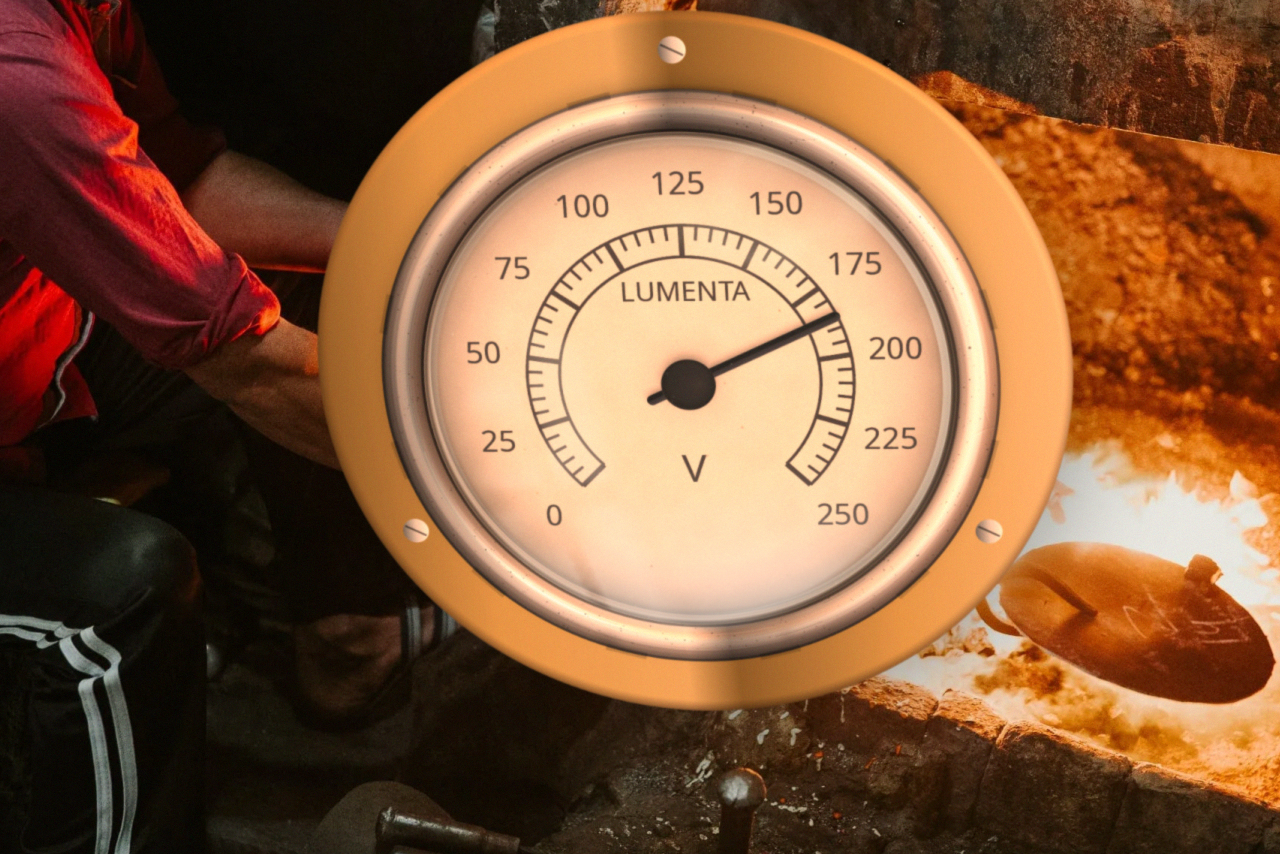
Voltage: 185 V
